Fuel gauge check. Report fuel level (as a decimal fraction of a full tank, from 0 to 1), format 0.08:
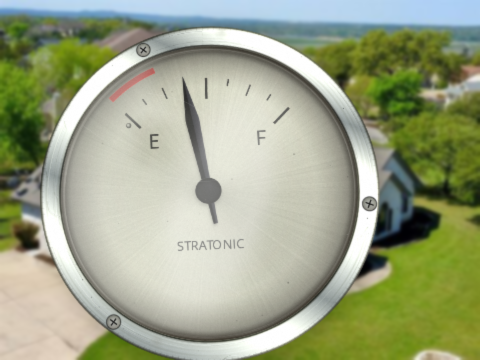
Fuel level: 0.375
